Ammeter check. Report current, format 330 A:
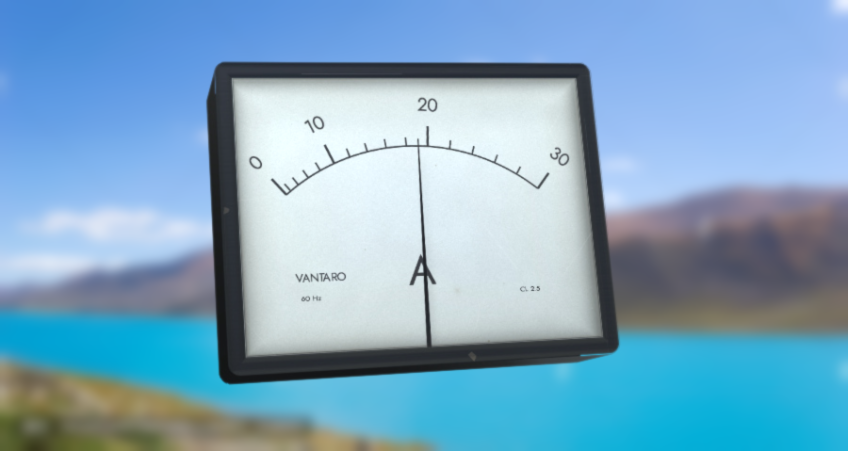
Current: 19 A
